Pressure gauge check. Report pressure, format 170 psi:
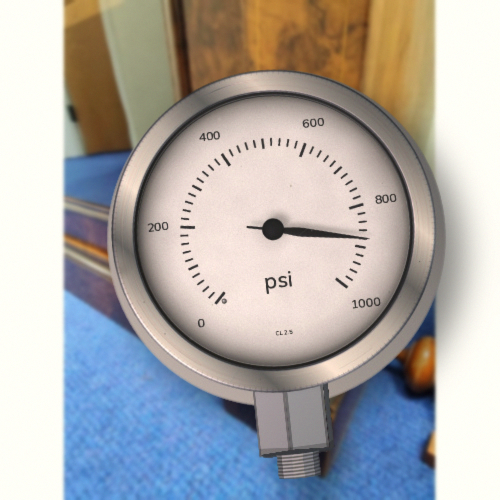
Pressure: 880 psi
